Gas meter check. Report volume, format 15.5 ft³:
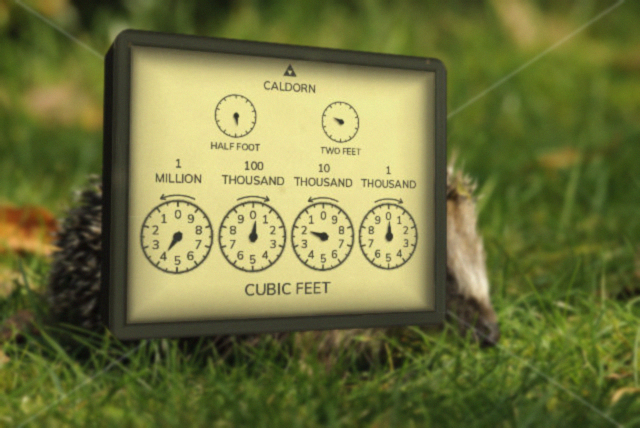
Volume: 402000 ft³
